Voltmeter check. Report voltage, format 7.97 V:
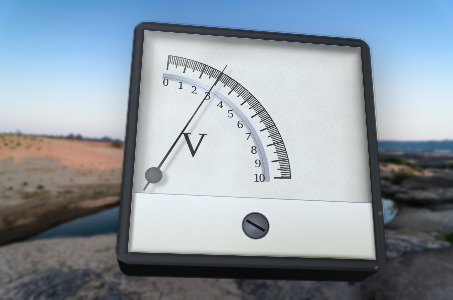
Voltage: 3 V
